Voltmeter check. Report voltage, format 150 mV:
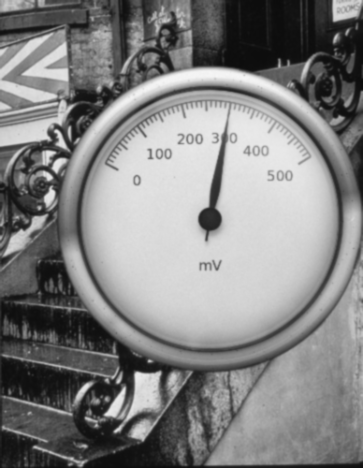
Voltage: 300 mV
